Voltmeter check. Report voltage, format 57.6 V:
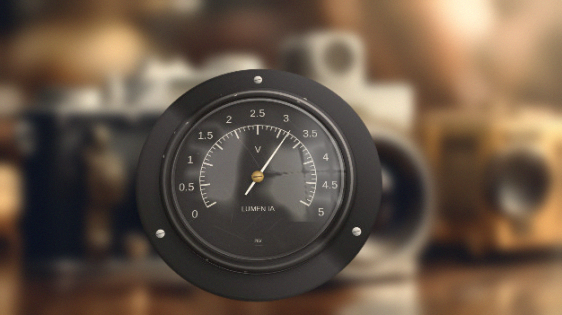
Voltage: 3.2 V
